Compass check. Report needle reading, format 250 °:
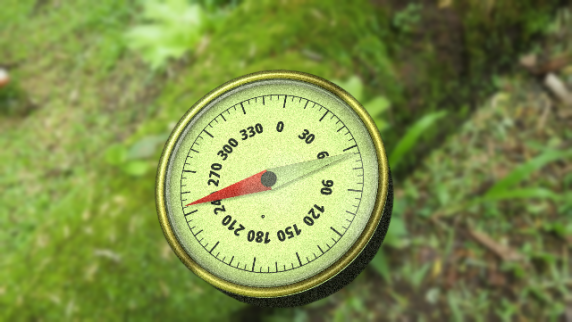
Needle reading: 245 °
